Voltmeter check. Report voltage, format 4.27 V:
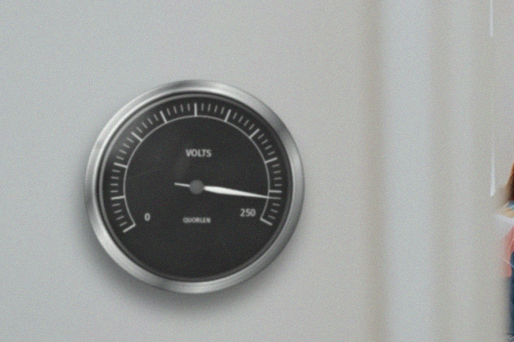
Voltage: 230 V
